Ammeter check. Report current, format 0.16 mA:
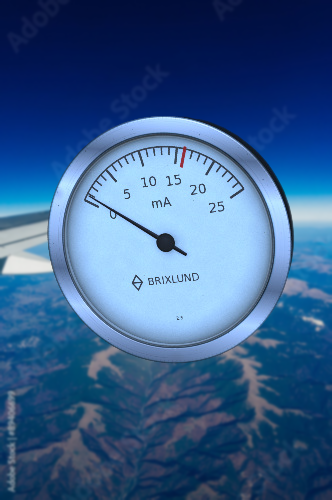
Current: 1 mA
